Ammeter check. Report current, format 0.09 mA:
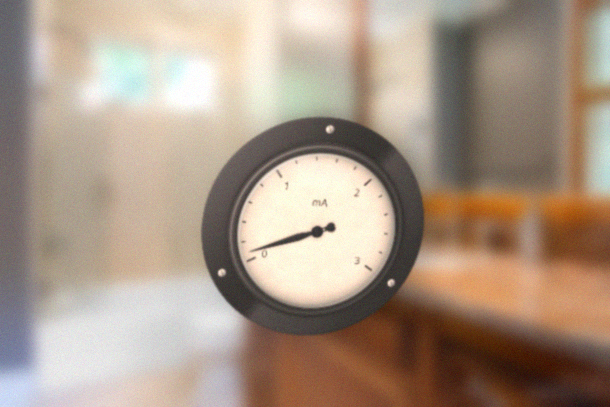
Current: 0.1 mA
